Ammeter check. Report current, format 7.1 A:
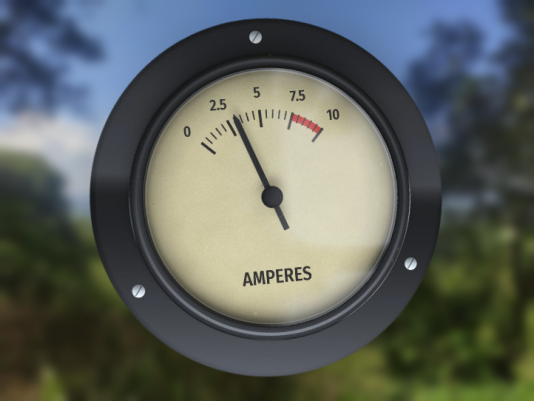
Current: 3 A
